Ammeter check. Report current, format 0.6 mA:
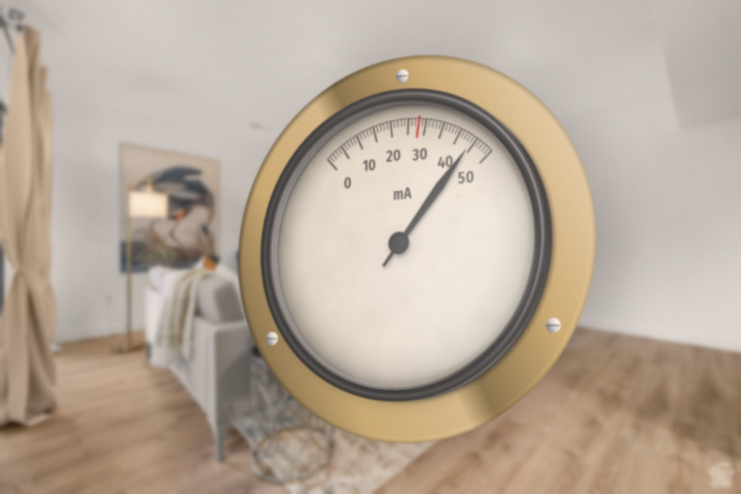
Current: 45 mA
